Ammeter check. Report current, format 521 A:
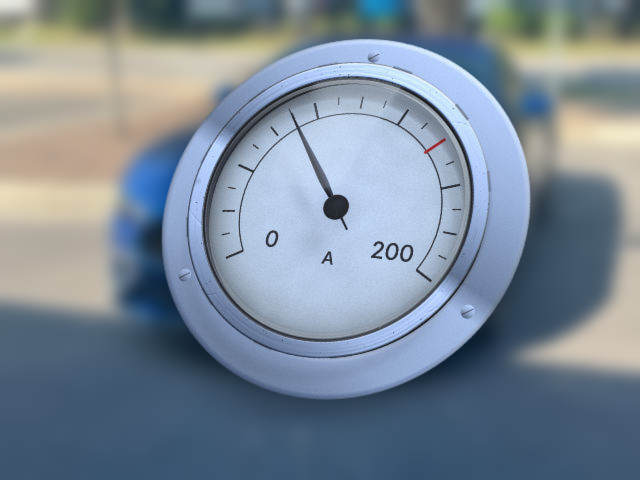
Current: 70 A
